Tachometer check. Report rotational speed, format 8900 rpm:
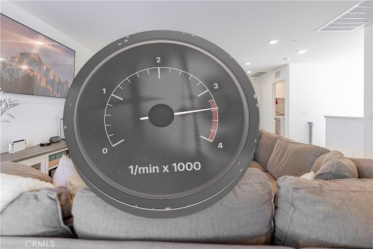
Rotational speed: 3400 rpm
